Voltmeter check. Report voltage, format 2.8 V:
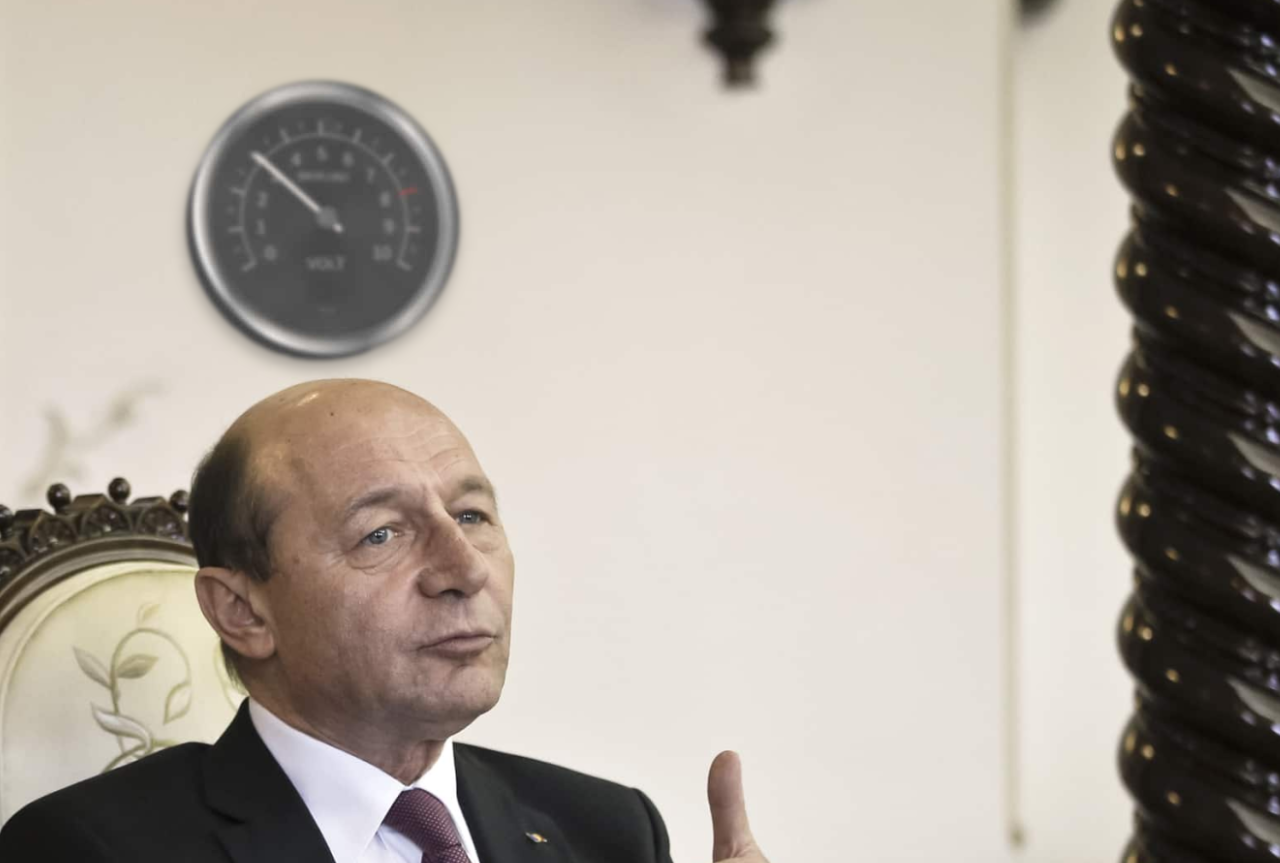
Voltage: 3 V
